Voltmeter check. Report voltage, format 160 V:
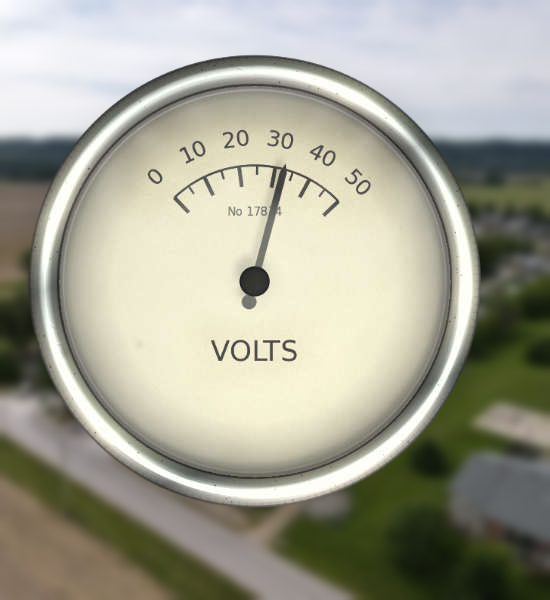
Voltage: 32.5 V
